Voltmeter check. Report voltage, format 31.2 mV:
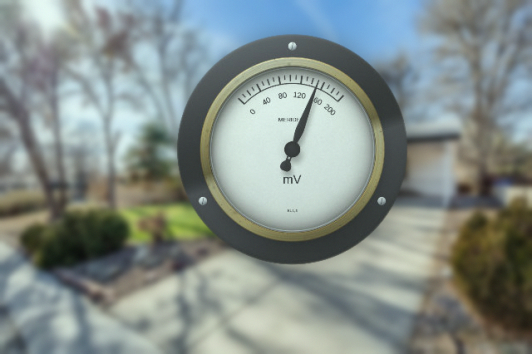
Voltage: 150 mV
